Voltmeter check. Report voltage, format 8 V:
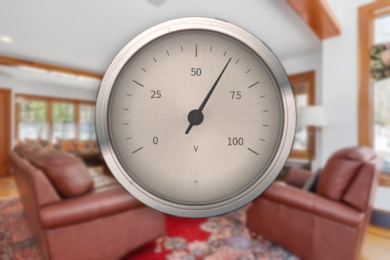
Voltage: 62.5 V
